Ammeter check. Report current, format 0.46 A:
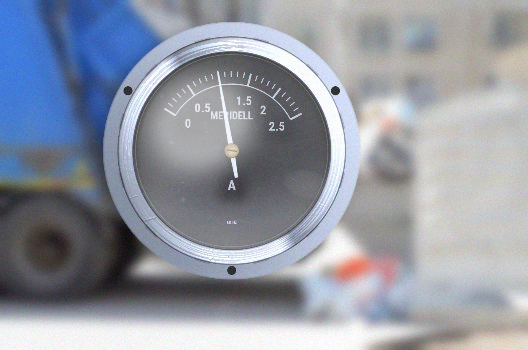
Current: 1 A
